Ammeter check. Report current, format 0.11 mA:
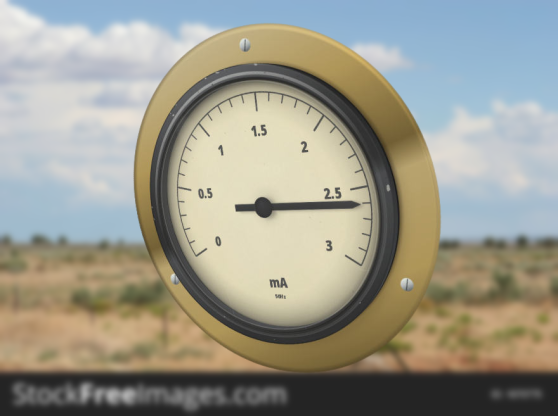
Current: 2.6 mA
